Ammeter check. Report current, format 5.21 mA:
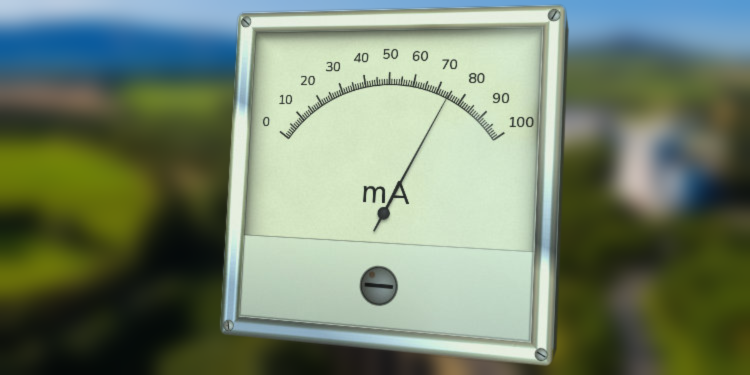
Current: 75 mA
